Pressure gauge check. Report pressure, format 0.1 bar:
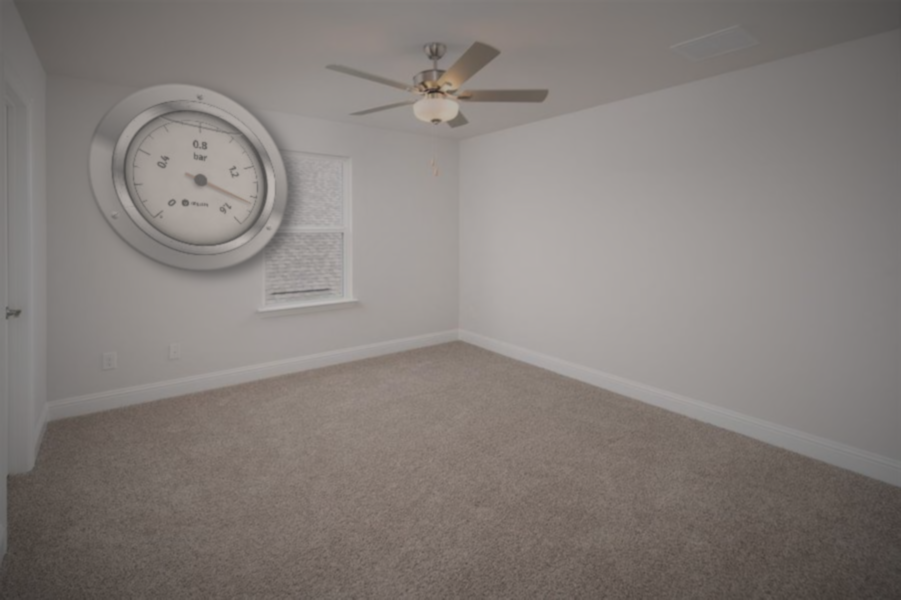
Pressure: 1.45 bar
